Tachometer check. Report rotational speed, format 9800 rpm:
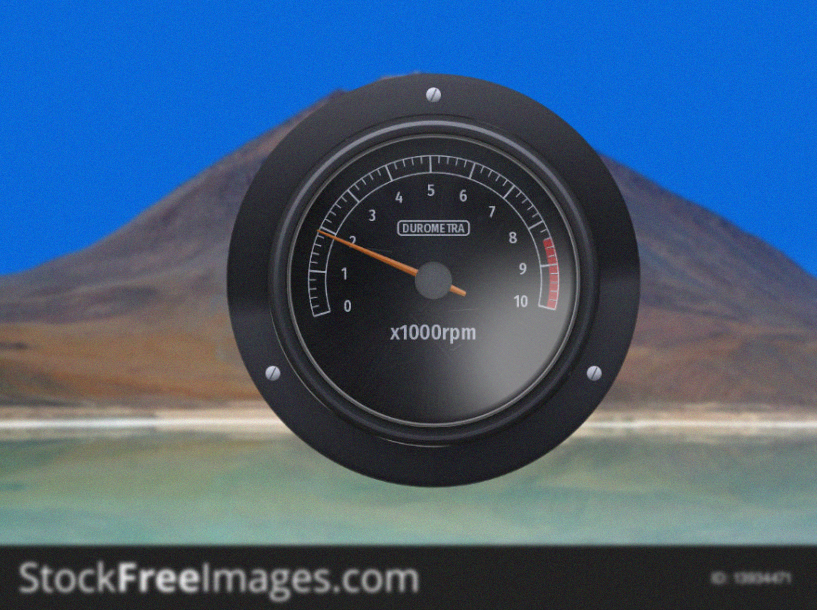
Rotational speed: 1900 rpm
